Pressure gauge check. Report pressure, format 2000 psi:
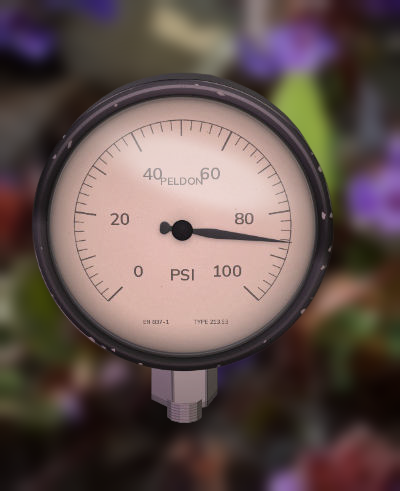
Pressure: 86 psi
